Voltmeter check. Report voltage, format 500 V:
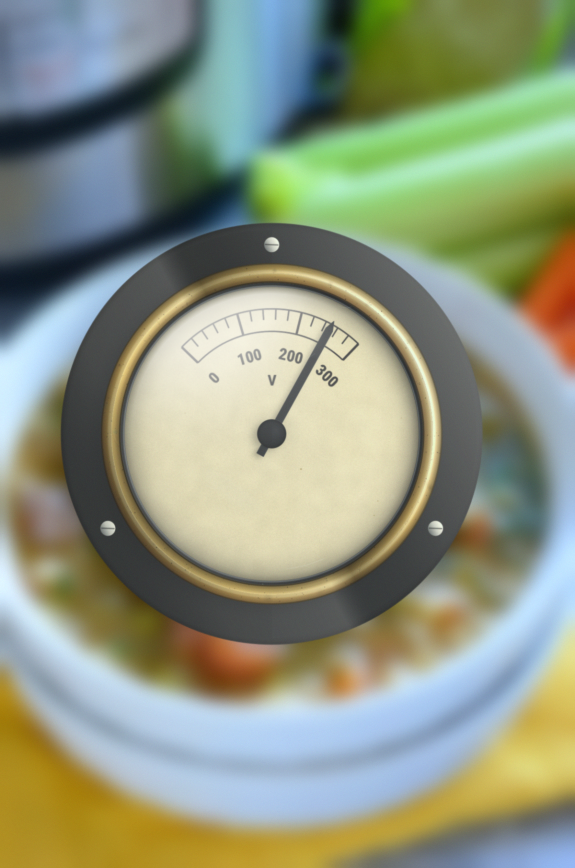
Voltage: 250 V
